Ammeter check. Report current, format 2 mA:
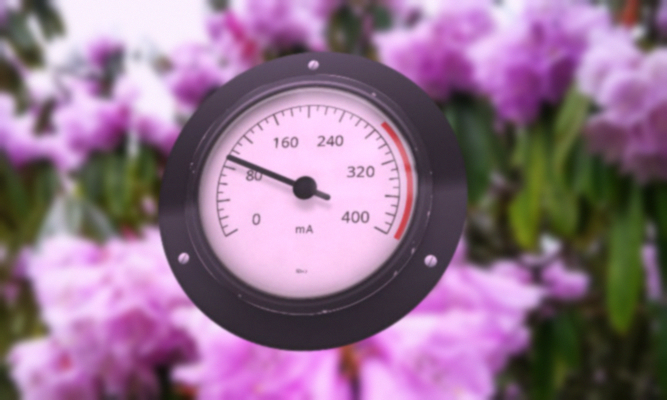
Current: 90 mA
